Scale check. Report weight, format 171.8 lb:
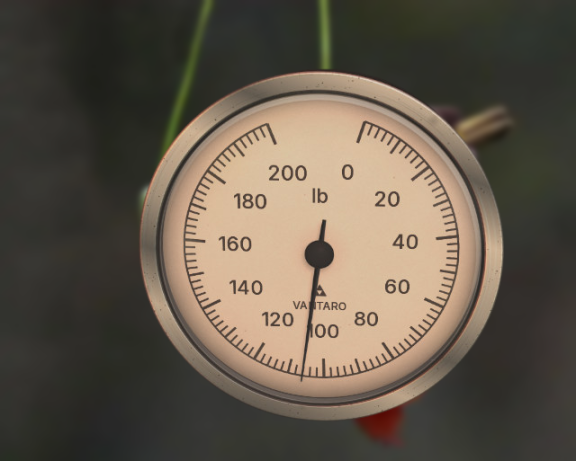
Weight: 106 lb
